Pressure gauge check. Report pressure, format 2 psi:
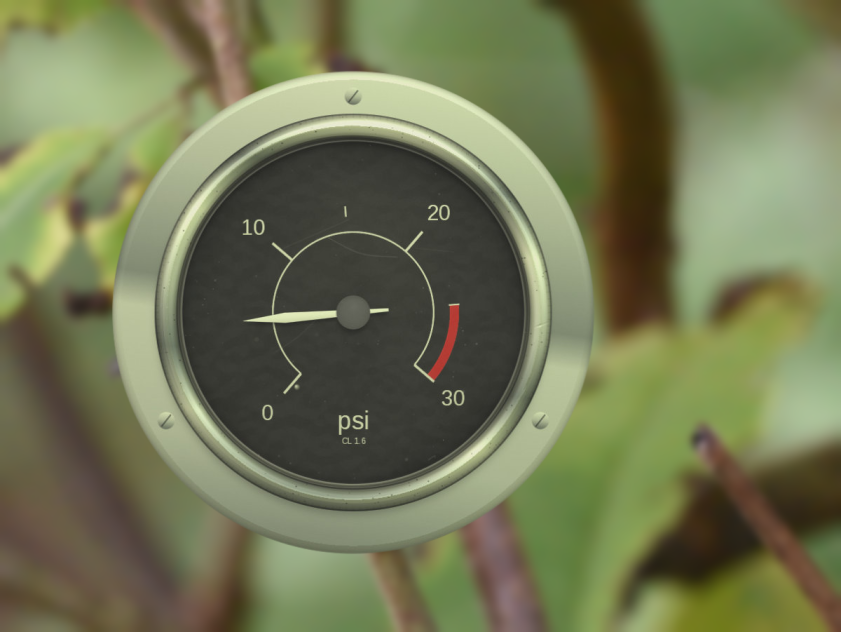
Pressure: 5 psi
